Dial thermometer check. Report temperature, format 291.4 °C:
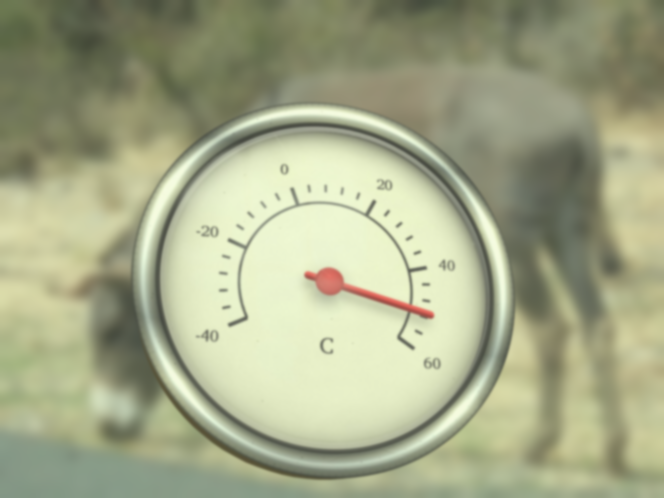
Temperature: 52 °C
